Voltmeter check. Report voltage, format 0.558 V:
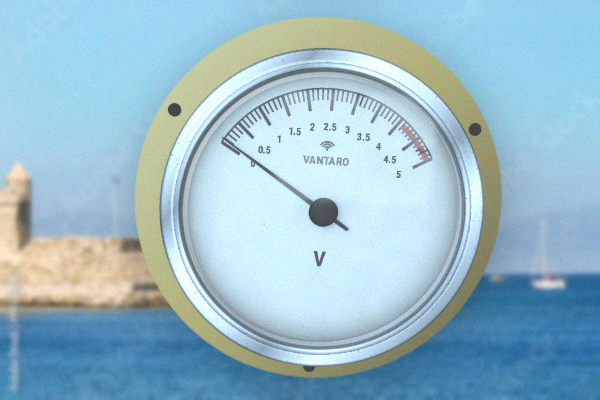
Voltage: 0.1 V
